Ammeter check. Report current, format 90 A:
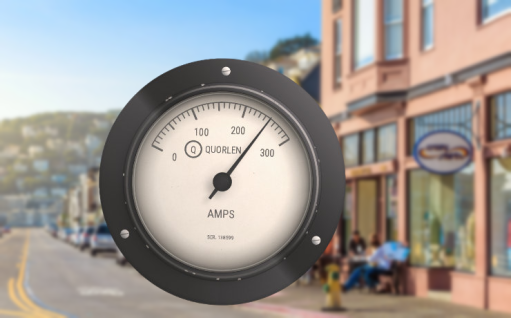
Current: 250 A
